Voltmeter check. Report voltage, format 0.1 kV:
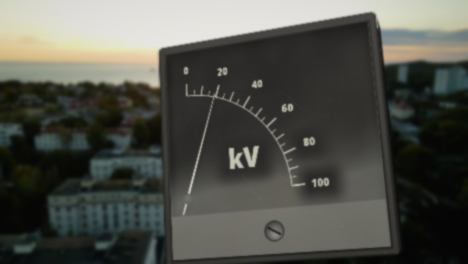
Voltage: 20 kV
